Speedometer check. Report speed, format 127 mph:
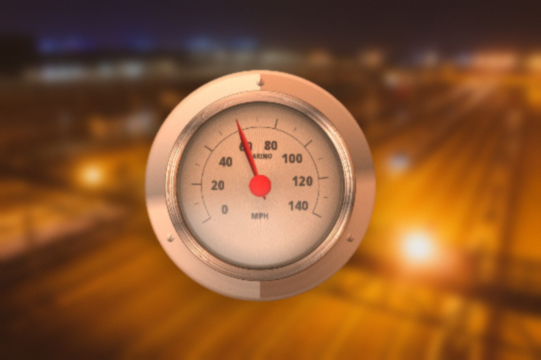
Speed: 60 mph
